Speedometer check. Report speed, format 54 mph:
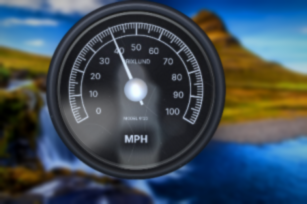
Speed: 40 mph
